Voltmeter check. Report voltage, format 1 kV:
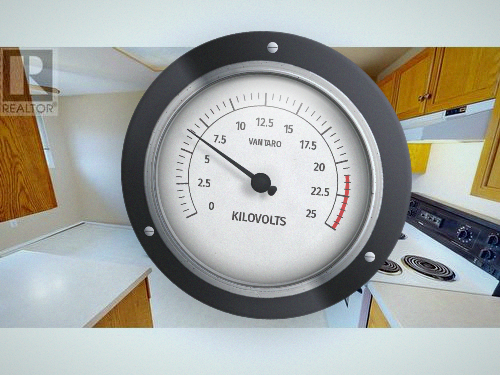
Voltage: 6.5 kV
